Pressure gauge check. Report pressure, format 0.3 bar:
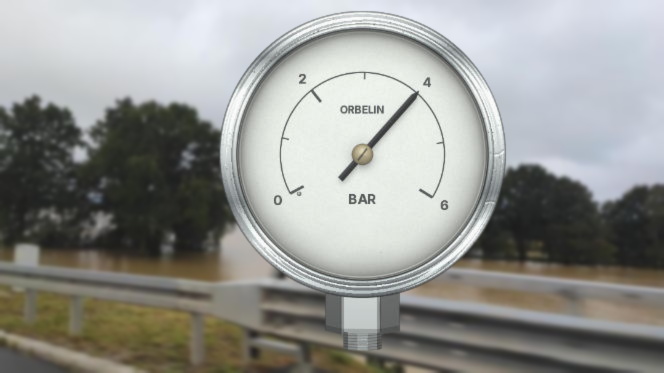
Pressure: 4 bar
